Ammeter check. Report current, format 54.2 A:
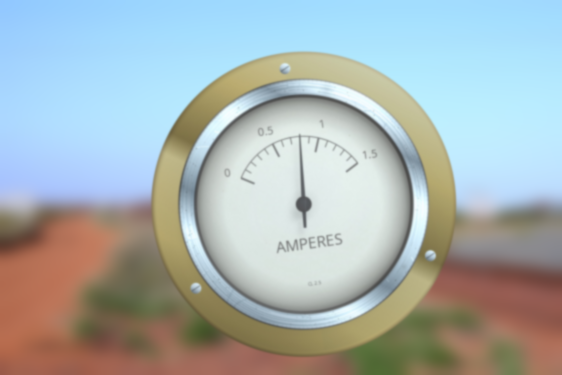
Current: 0.8 A
